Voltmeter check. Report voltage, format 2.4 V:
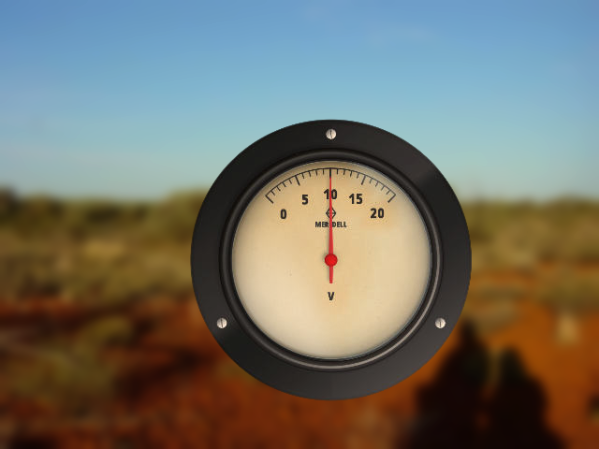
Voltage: 10 V
